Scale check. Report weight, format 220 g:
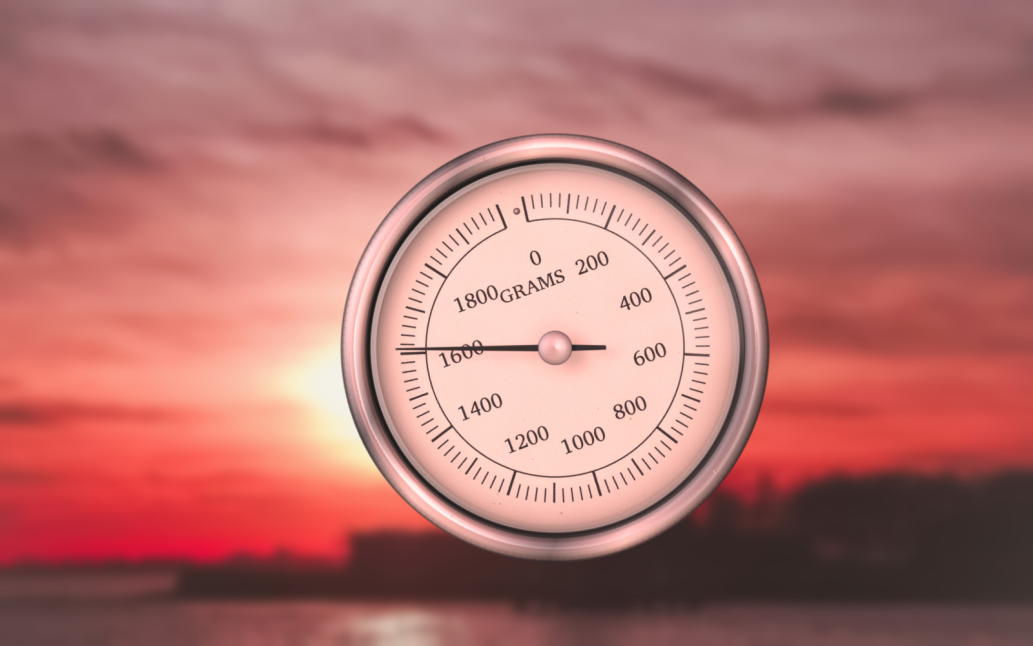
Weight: 1610 g
